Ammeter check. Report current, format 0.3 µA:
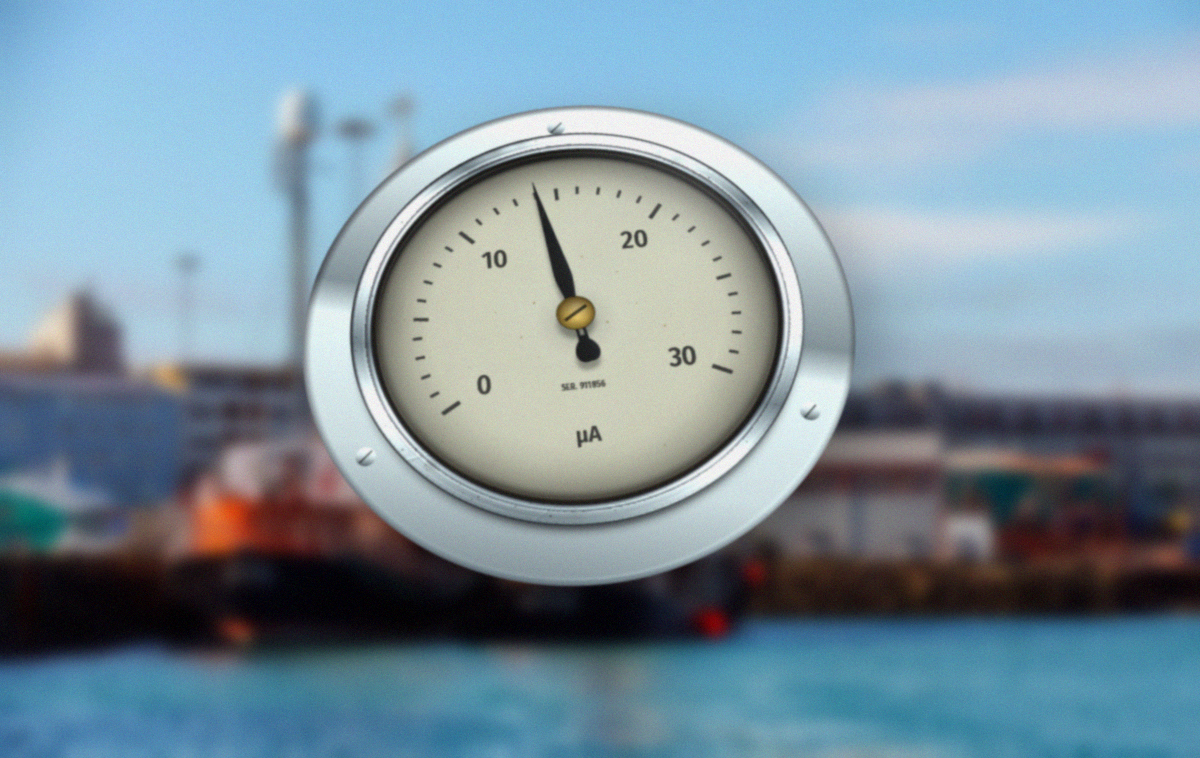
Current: 14 µA
